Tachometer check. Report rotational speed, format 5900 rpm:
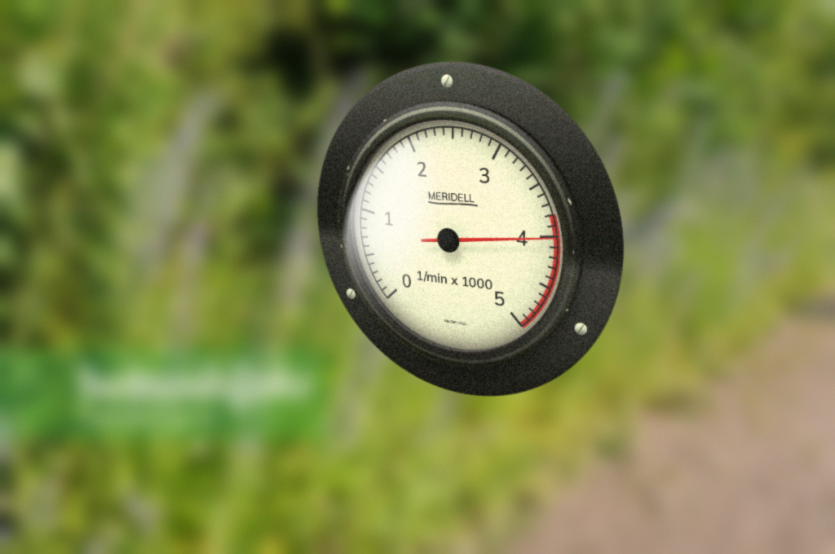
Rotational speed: 4000 rpm
